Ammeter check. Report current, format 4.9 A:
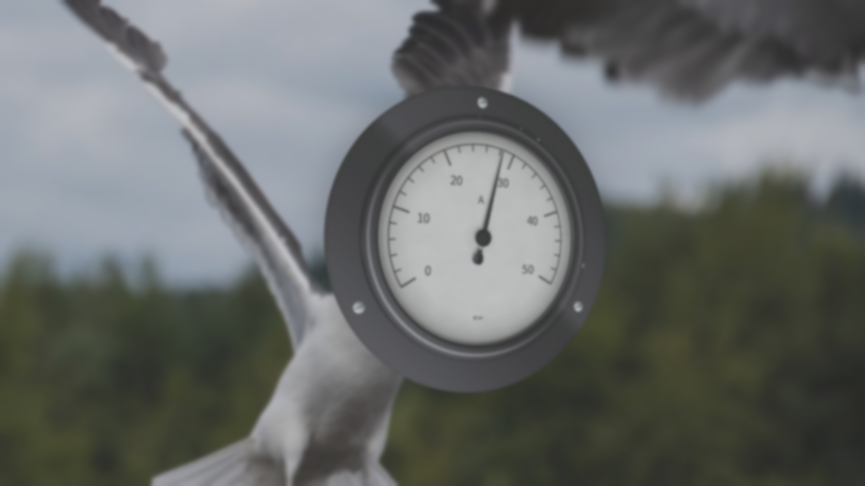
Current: 28 A
